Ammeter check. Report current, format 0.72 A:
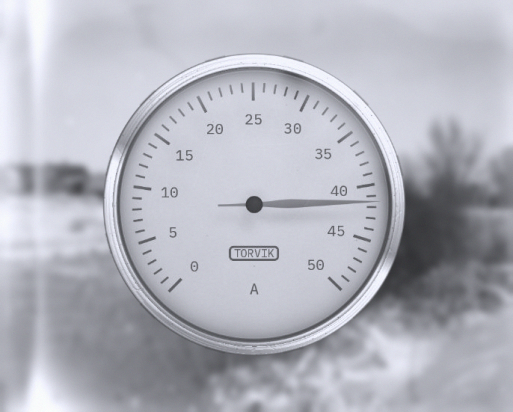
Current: 41.5 A
